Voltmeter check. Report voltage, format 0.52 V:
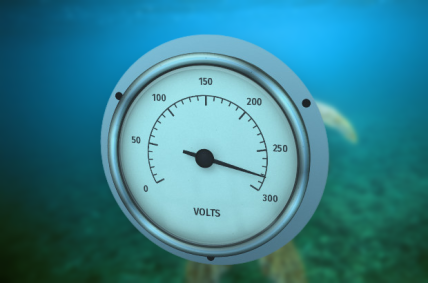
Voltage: 280 V
